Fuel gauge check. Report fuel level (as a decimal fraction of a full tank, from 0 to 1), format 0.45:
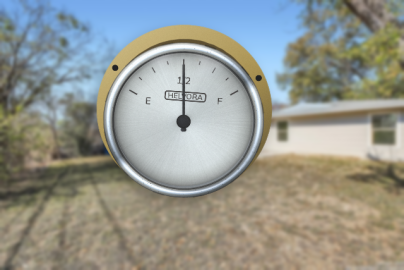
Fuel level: 0.5
